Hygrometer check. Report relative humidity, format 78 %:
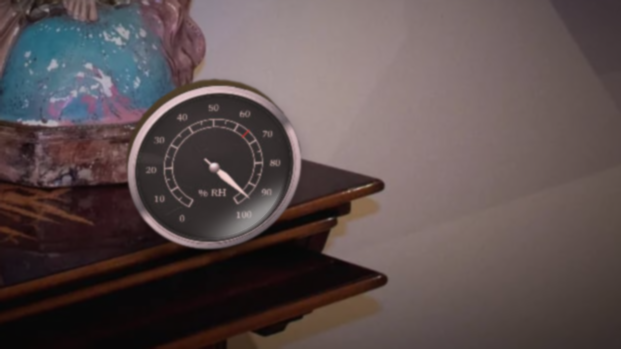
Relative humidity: 95 %
